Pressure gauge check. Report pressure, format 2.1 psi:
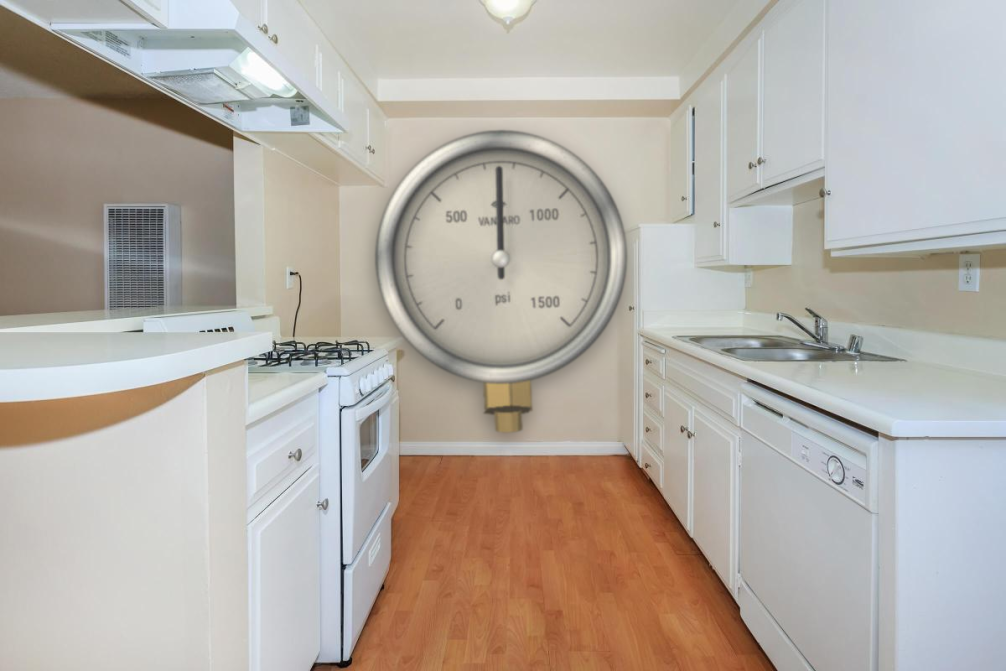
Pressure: 750 psi
